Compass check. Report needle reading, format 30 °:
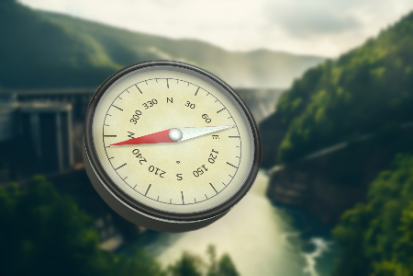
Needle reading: 260 °
